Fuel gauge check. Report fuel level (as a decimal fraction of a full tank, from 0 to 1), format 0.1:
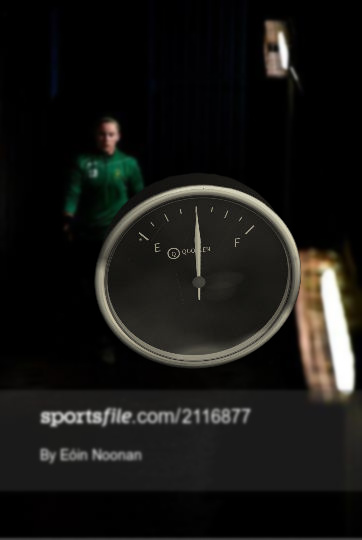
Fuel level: 0.5
